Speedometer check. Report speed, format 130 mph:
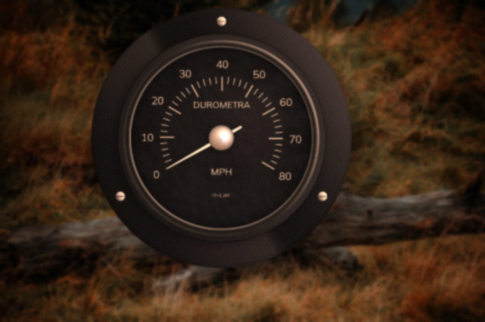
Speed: 0 mph
